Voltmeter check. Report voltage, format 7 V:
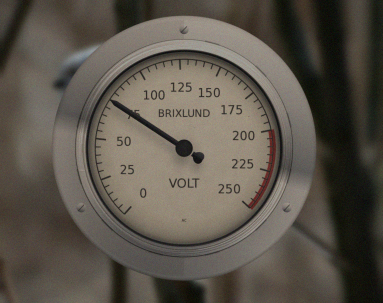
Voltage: 75 V
